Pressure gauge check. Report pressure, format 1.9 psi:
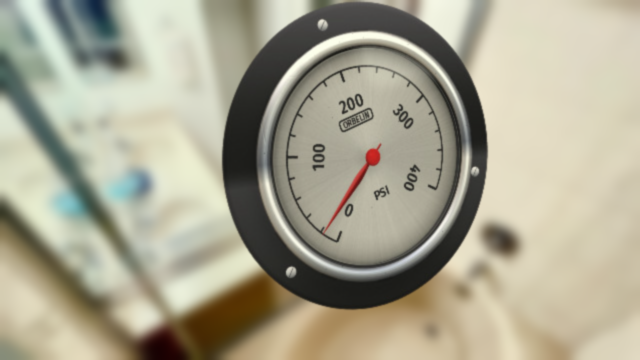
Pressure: 20 psi
